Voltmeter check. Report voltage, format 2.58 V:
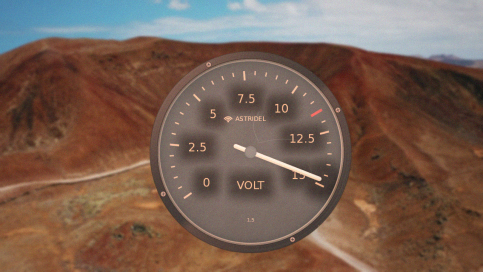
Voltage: 14.75 V
